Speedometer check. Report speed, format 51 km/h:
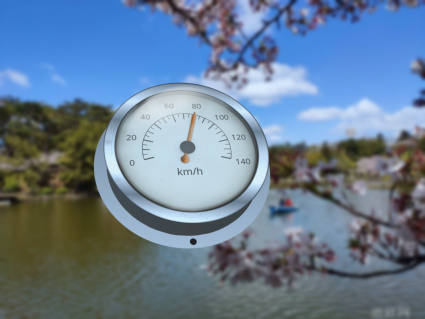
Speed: 80 km/h
